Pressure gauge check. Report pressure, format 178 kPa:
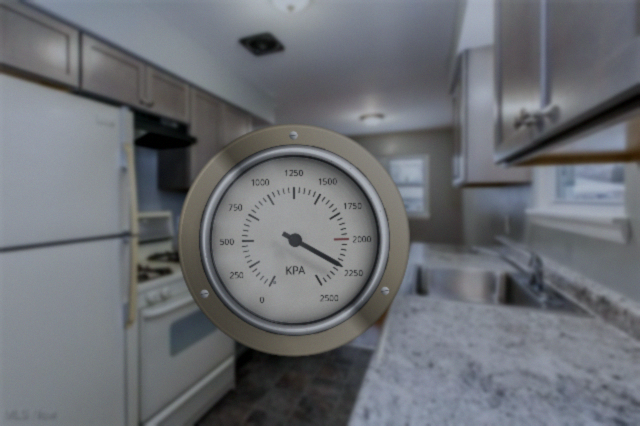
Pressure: 2250 kPa
